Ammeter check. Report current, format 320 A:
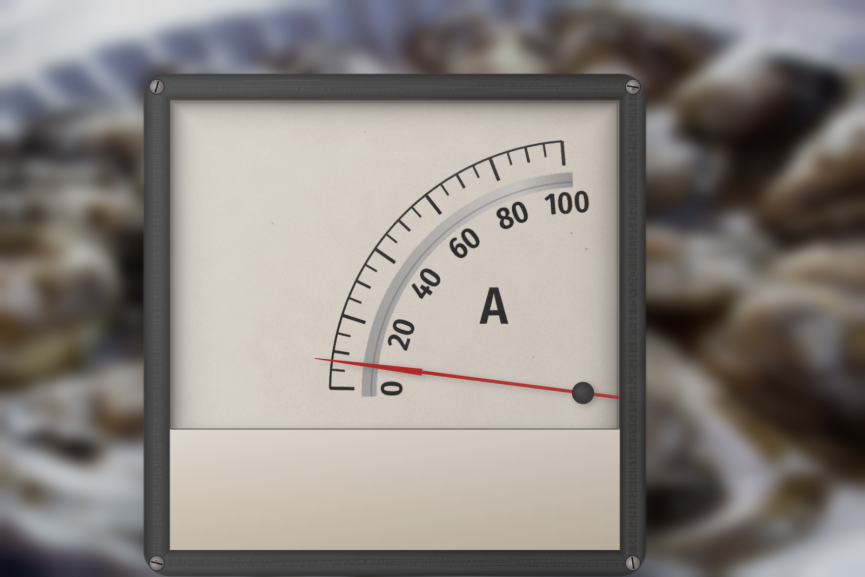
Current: 7.5 A
